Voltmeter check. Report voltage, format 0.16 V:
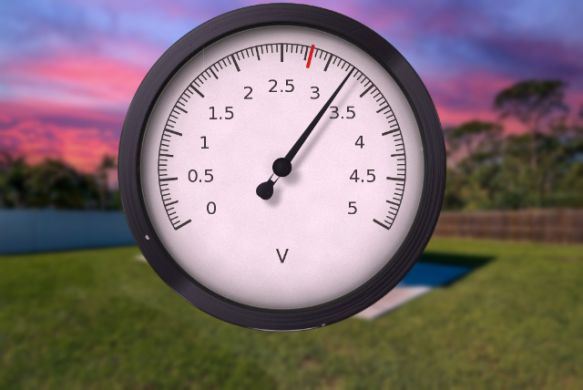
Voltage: 3.25 V
